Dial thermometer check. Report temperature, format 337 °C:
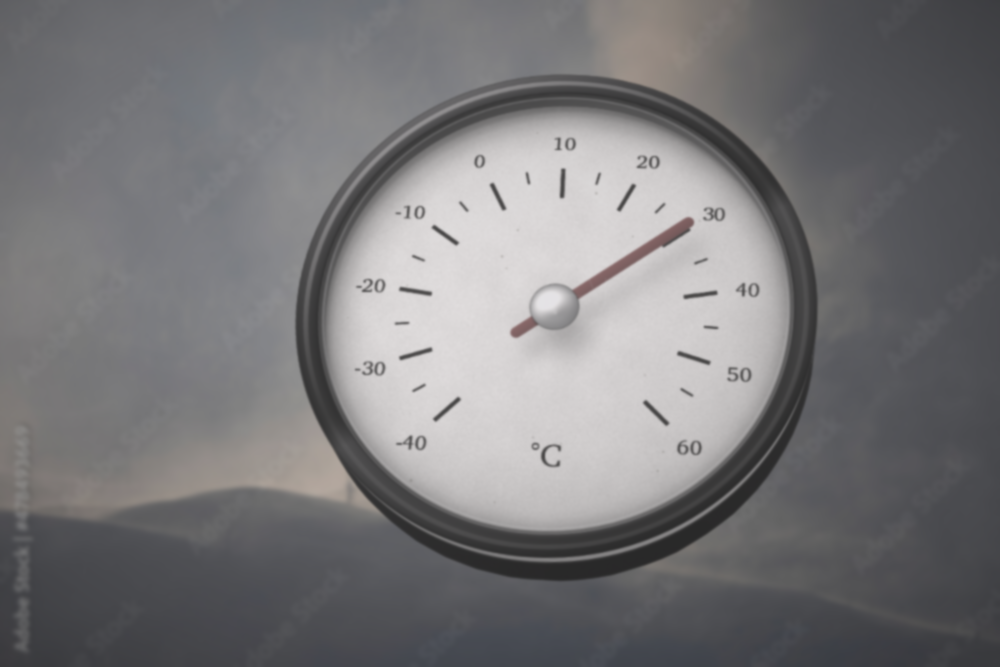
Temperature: 30 °C
